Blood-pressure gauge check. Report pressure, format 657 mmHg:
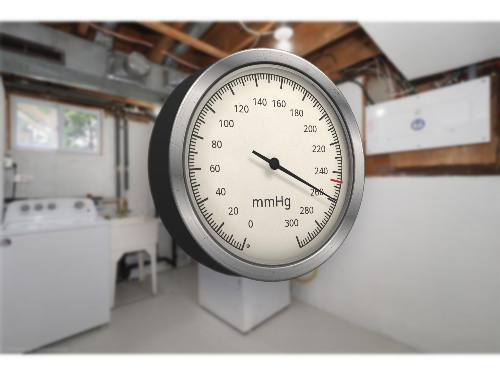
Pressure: 260 mmHg
